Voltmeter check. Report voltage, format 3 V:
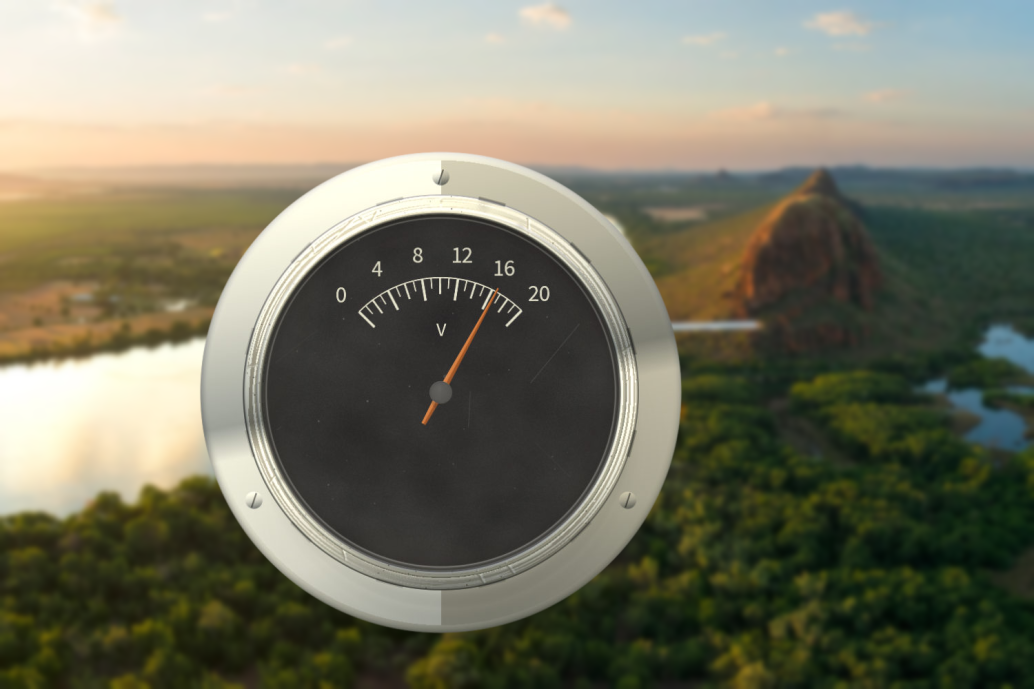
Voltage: 16.5 V
